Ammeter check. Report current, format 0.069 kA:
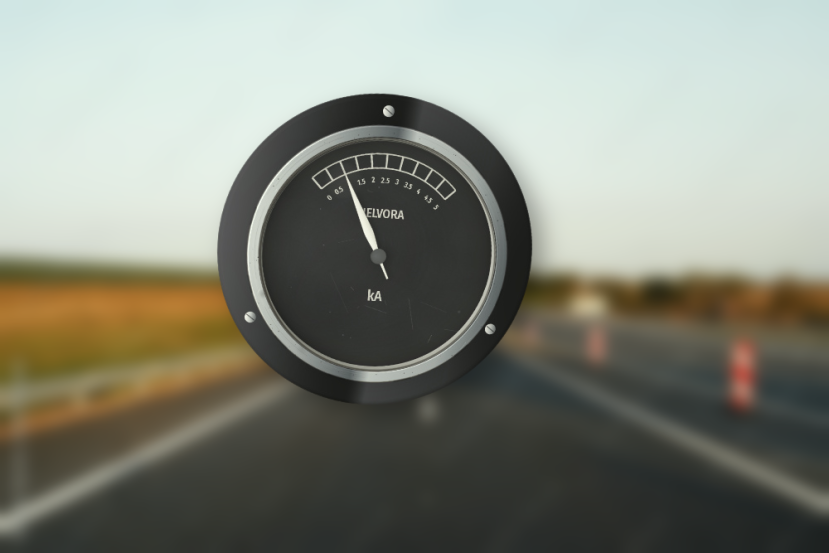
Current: 1 kA
